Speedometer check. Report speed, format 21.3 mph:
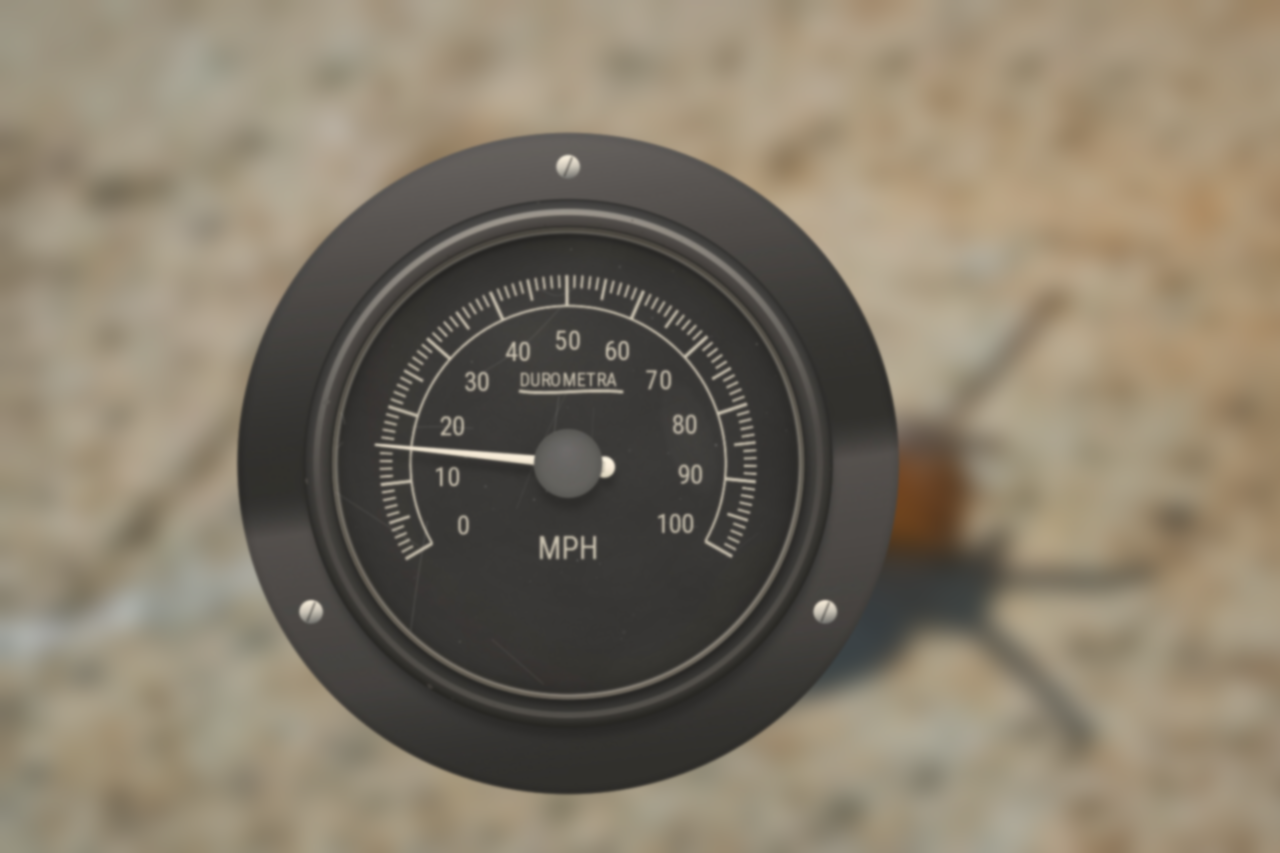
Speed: 15 mph
